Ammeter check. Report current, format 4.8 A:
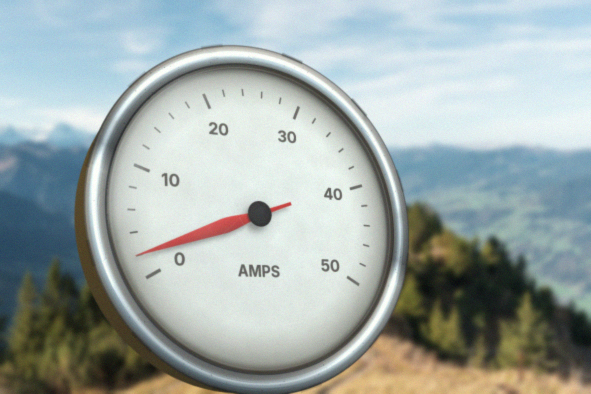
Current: 2 A
